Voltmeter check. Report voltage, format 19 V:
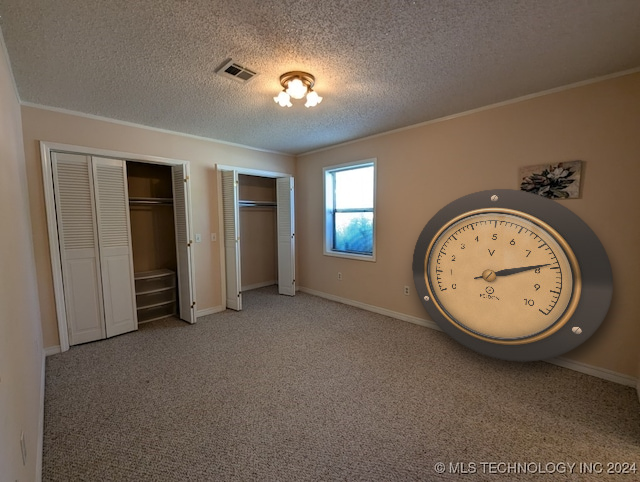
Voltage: 7.8 V
